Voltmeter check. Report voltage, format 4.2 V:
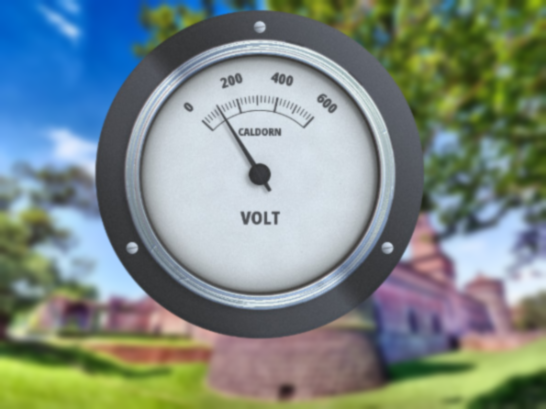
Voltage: 100 V
